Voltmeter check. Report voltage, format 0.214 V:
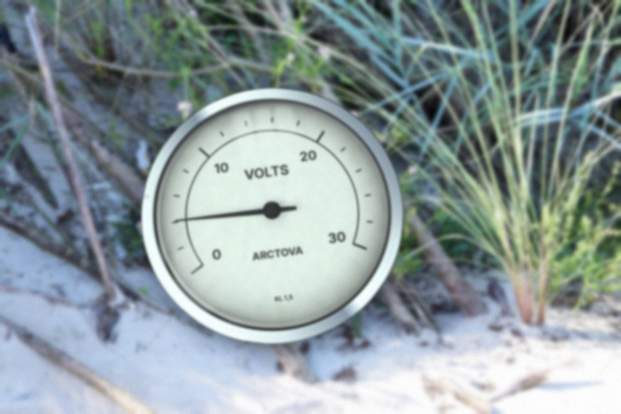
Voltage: 4 V
